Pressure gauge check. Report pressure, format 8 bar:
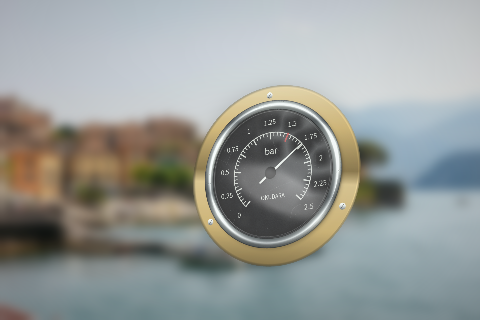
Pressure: 1.75 bar
